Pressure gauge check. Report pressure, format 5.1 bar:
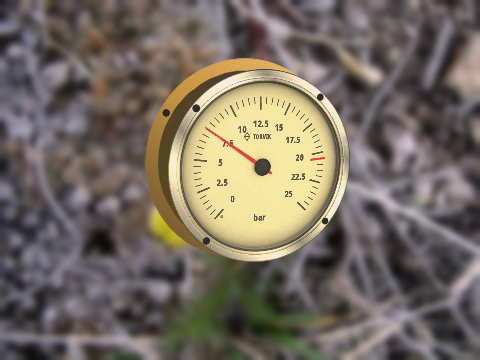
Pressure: 7.5 bar
